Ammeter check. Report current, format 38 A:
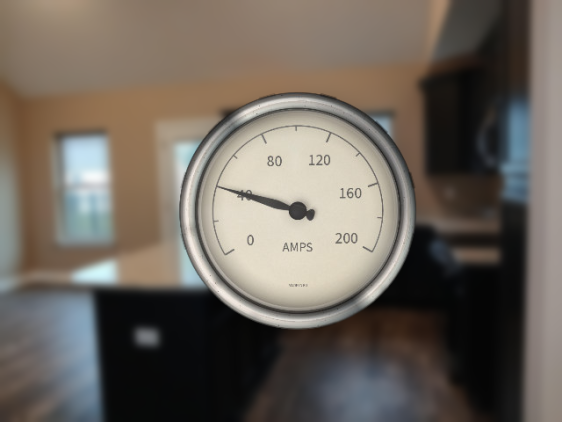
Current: 40 A
